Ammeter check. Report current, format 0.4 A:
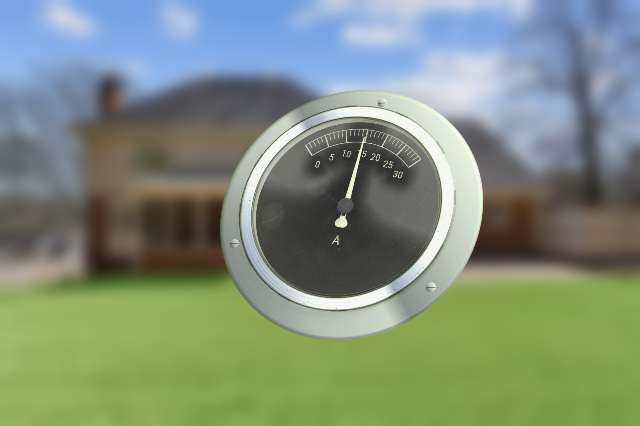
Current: 15 A
